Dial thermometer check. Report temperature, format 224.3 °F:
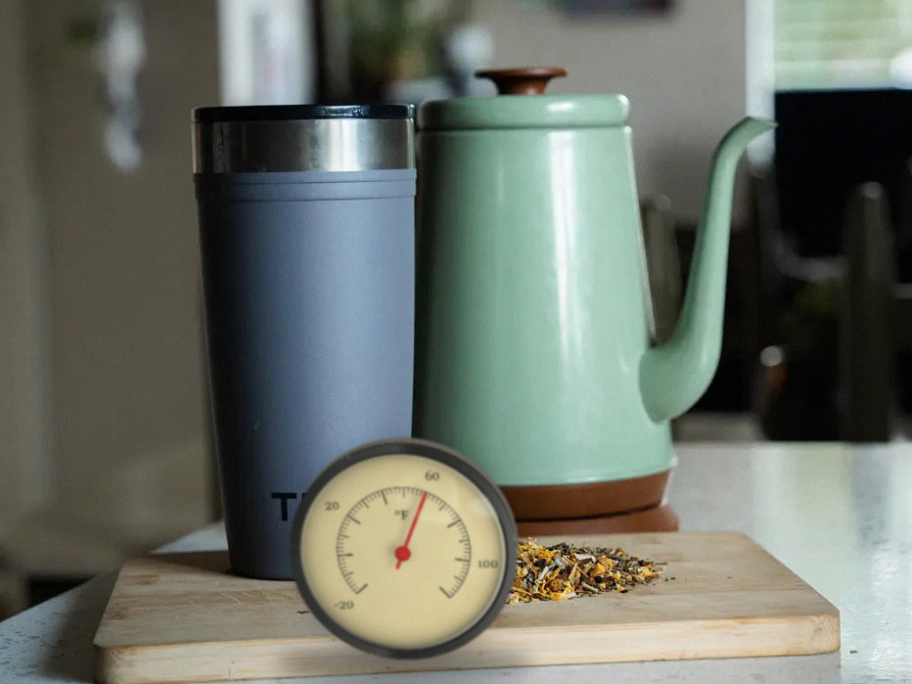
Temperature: 60 °F
